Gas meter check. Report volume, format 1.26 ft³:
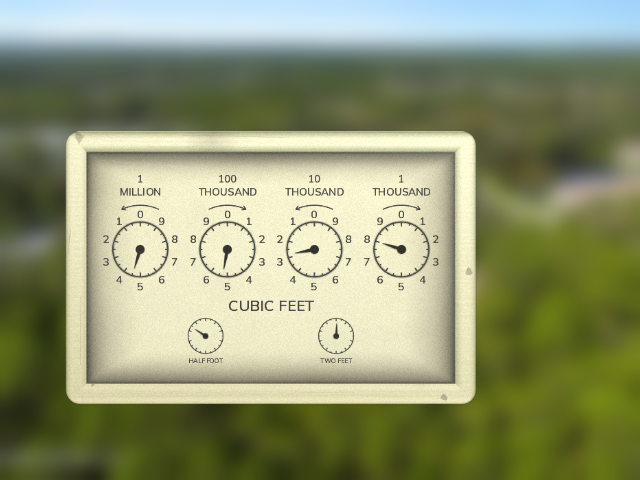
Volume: 452800 ft³
